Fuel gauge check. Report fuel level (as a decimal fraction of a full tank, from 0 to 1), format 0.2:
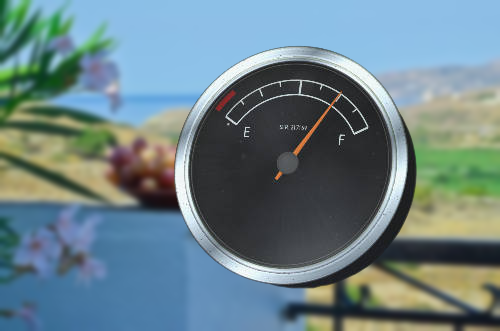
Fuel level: 0.75
